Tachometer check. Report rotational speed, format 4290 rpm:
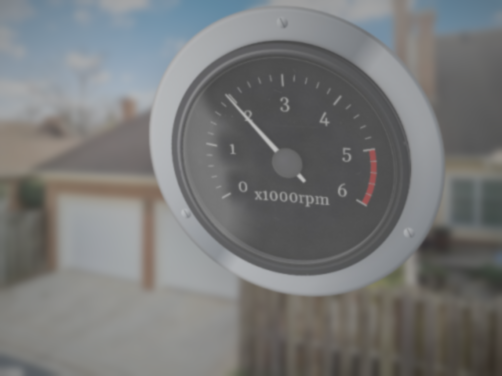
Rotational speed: 2000 rpm
